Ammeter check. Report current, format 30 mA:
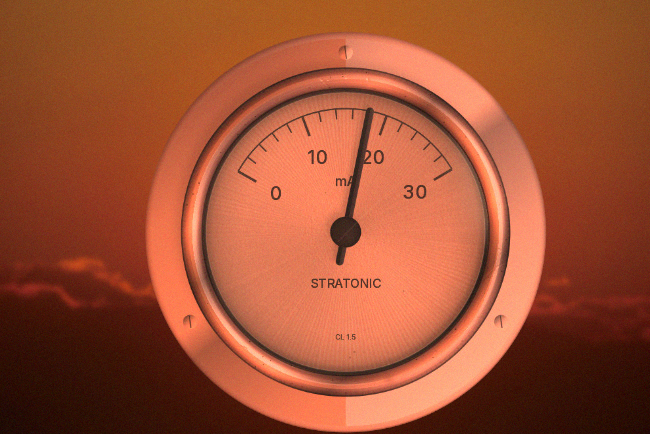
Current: 18 mA
